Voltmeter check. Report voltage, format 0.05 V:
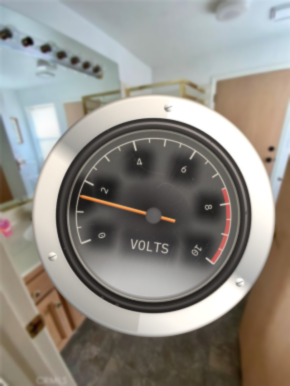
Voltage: 1.5 V
